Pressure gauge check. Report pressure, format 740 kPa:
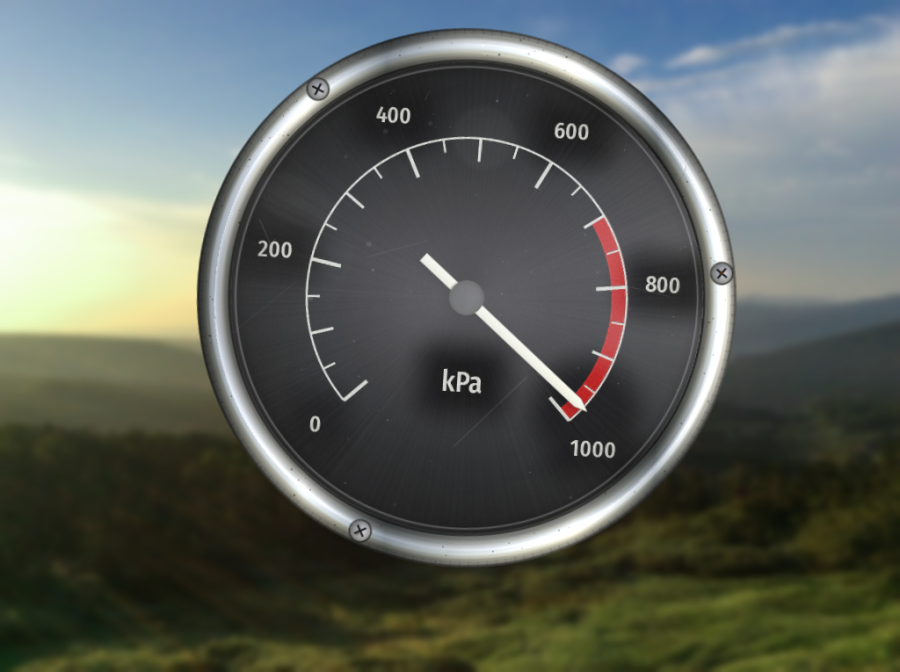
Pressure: 975 kPa
